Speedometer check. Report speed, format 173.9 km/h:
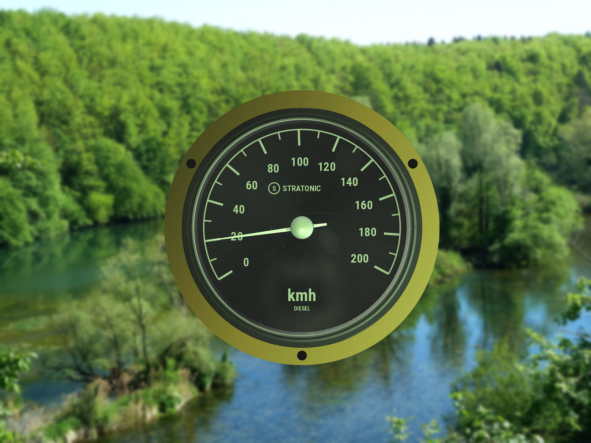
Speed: 20 km/h
